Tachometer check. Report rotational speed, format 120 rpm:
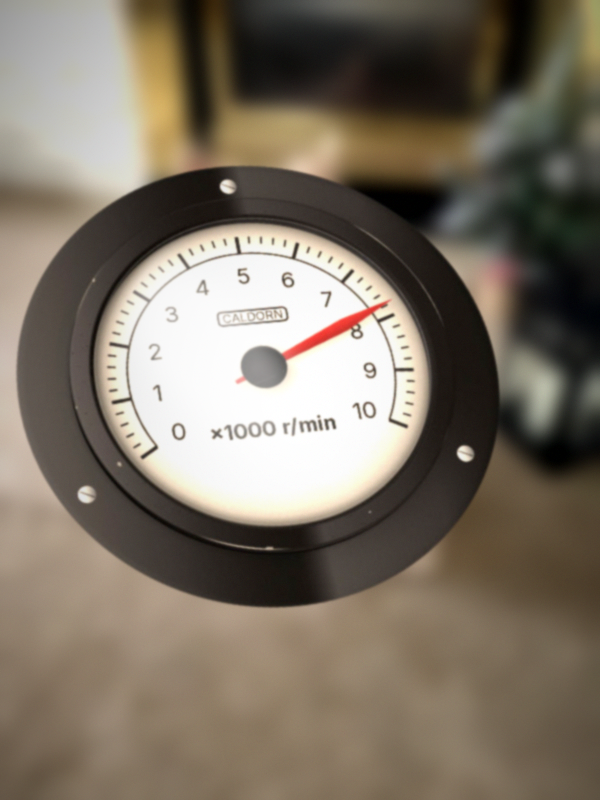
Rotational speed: 7800 rpm
